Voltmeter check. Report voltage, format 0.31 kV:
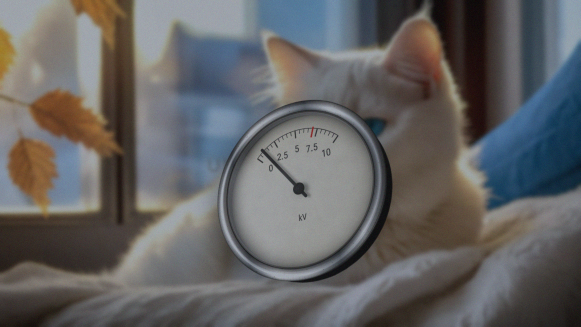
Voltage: 1 kV
